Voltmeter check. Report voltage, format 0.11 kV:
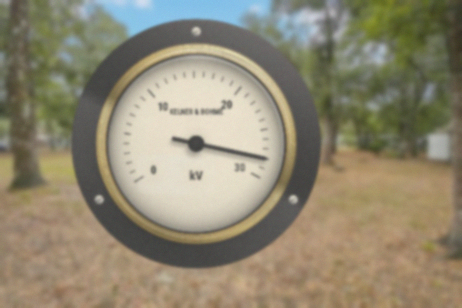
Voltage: 28 kV
